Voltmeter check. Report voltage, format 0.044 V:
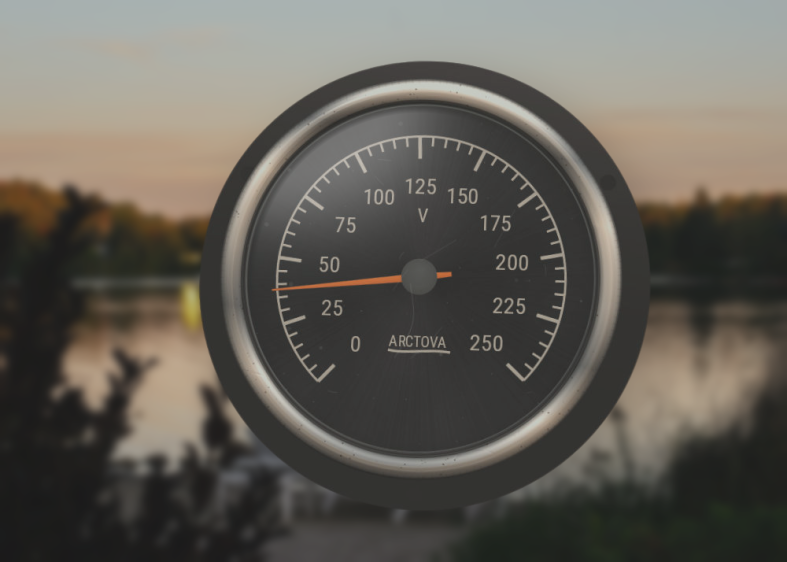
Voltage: 37.5 V
